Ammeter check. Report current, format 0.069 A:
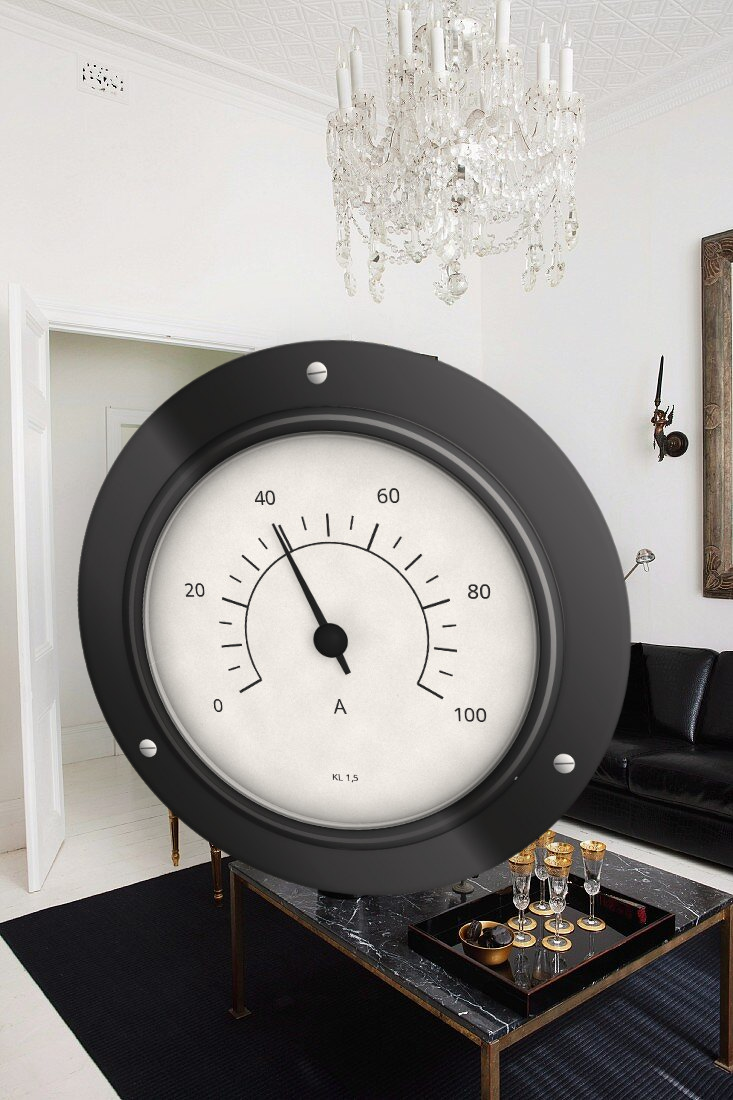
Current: 40 A
